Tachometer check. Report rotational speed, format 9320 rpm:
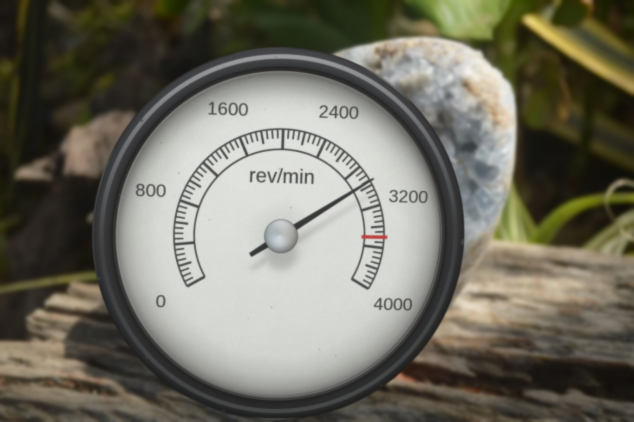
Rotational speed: 2950 rpm
